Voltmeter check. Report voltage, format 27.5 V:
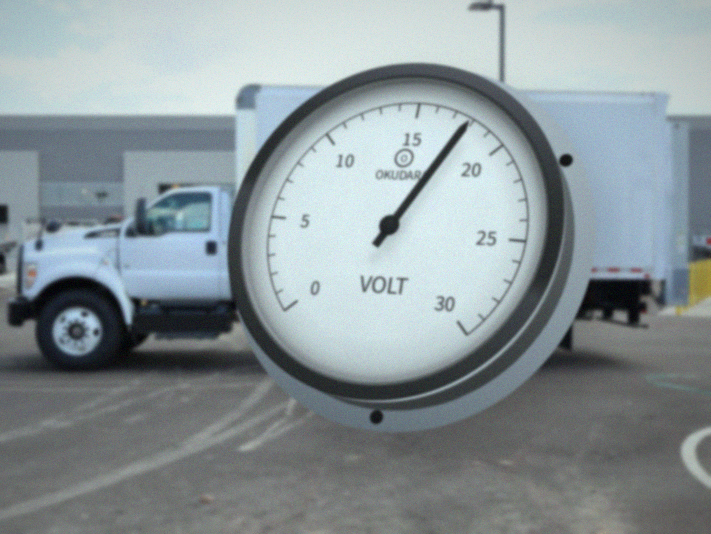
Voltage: 18 V
